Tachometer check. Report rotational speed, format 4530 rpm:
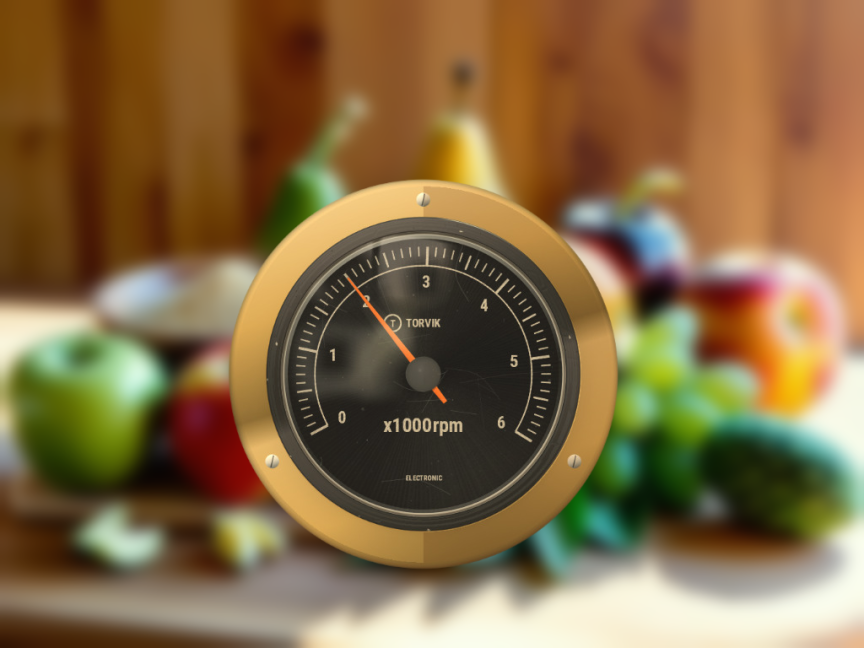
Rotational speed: 2000 rpm
